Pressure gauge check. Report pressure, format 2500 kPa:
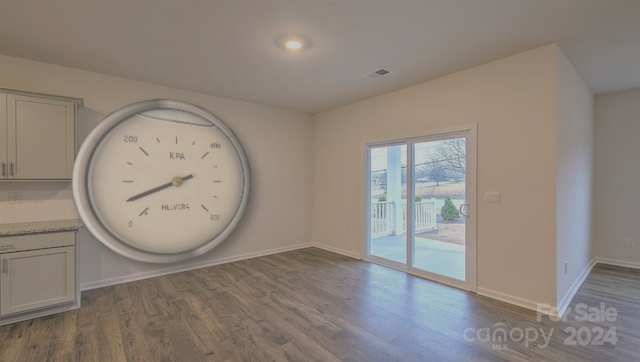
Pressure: 50 kPa
